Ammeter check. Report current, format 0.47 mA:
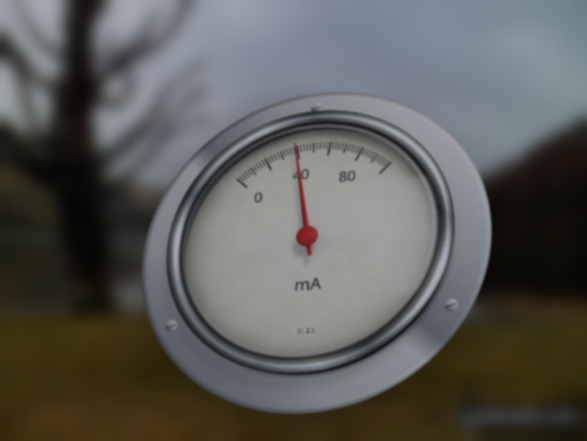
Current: 40 mA
